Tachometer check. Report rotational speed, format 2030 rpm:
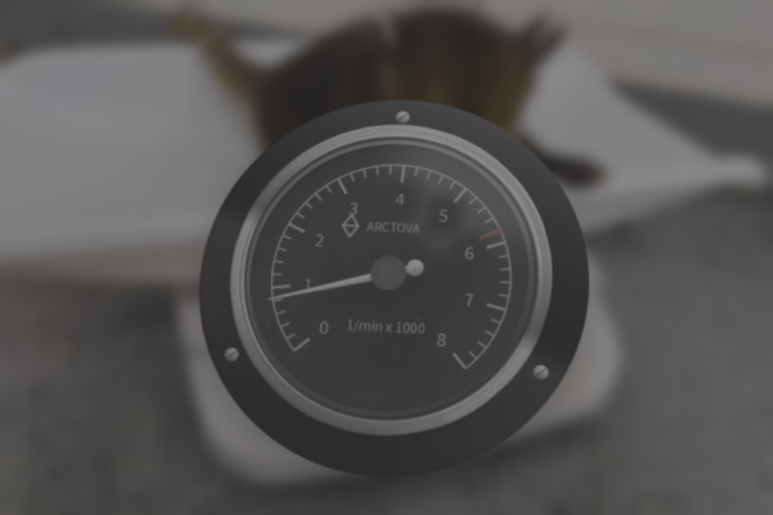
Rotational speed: 800 rpm
